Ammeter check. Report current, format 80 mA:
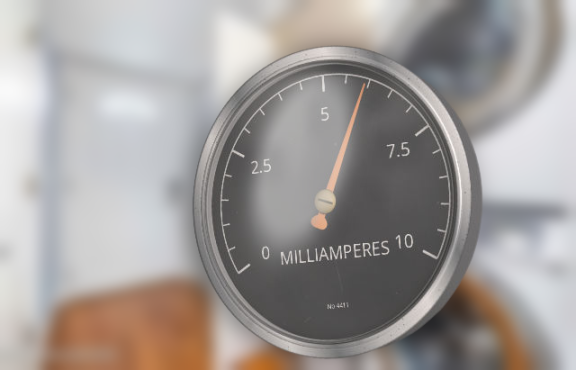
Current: 6 mA
